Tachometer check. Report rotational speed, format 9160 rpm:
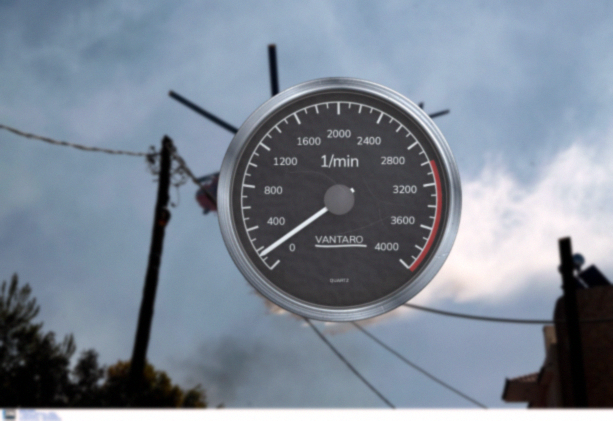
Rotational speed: 150 rpm
